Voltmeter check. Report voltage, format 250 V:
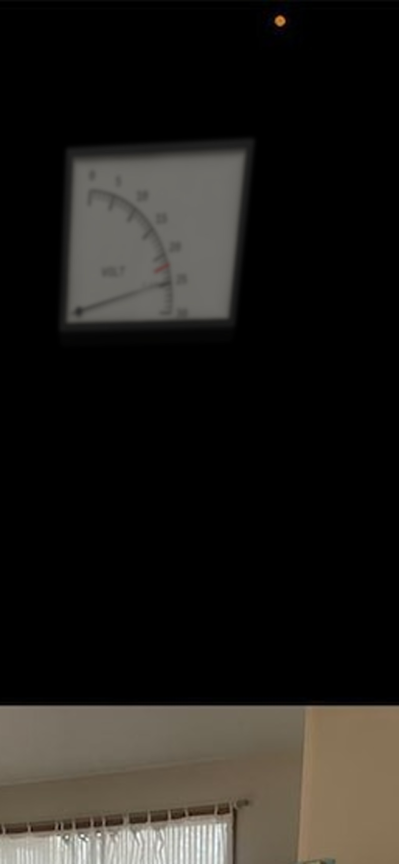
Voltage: 25 V
